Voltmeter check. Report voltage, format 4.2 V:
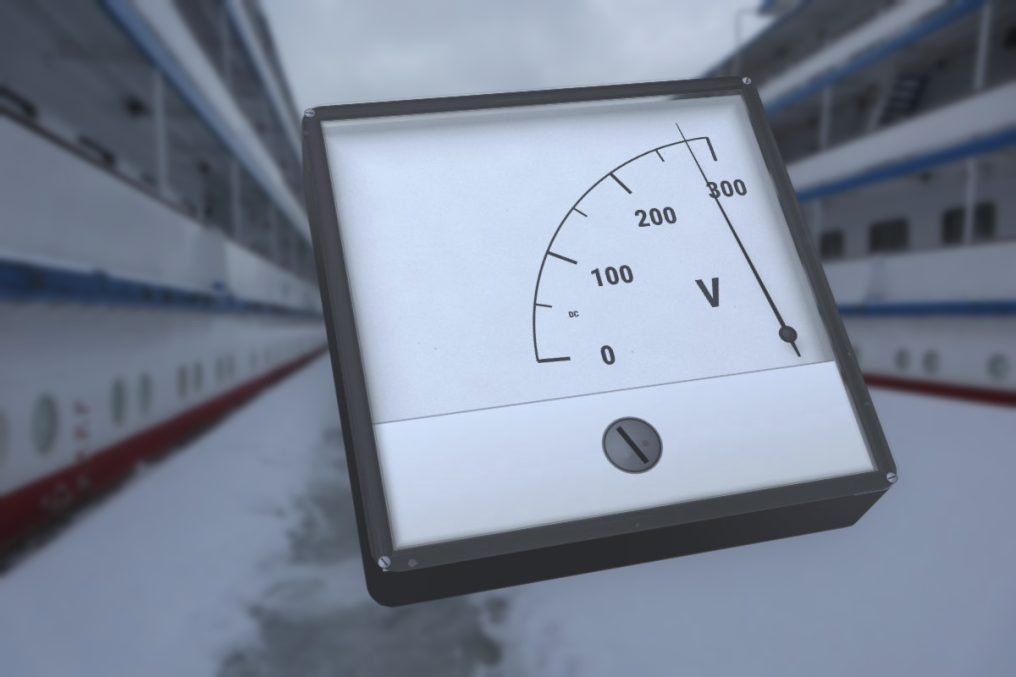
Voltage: 275 V
